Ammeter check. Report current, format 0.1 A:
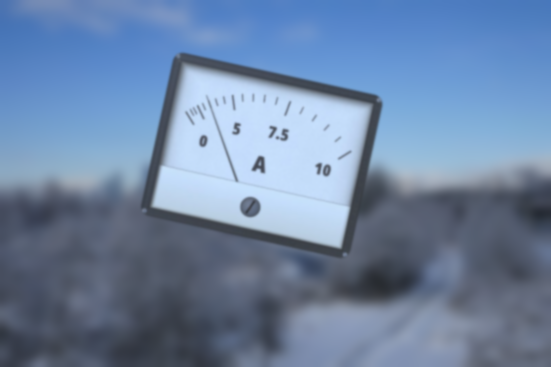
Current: 3.5 A
